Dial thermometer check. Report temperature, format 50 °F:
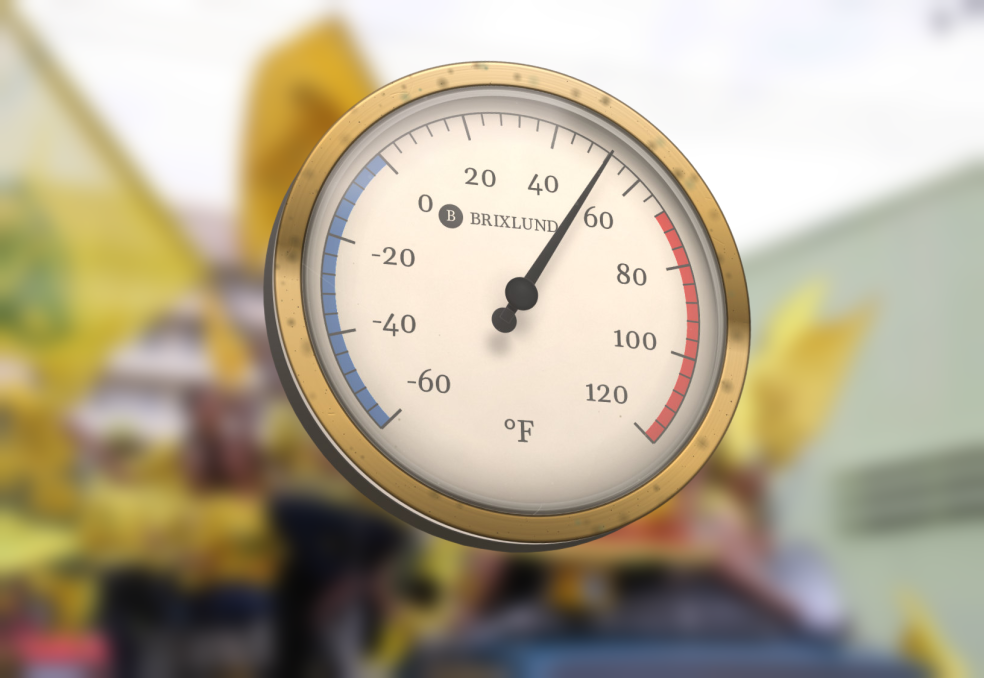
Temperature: 52 °F
